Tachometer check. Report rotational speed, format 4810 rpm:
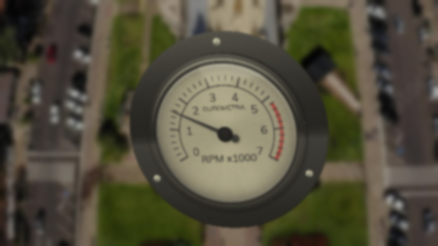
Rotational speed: 1600 rpm
